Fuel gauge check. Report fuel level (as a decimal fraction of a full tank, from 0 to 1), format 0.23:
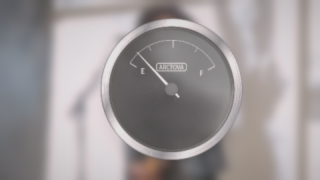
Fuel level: 0.125
